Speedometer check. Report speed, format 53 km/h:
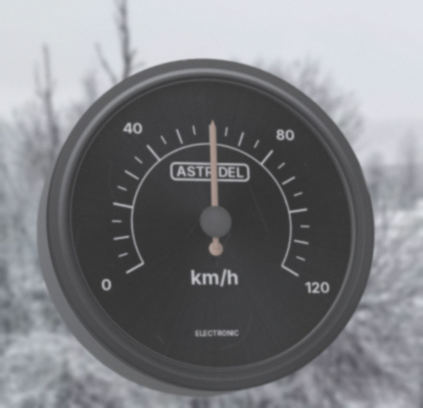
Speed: 60 km/h
